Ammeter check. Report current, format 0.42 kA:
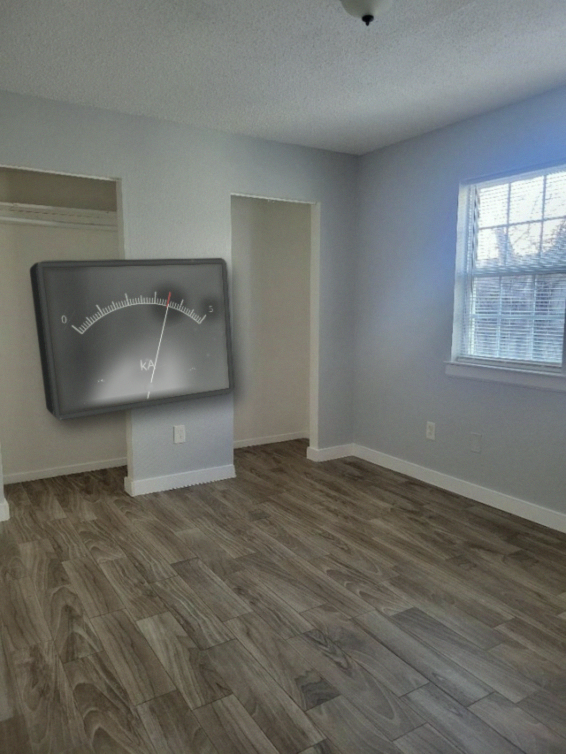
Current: 3.5 kA
